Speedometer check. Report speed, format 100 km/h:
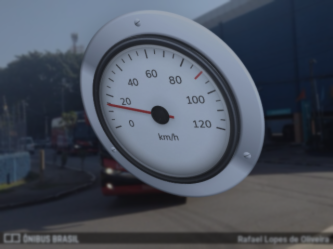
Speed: 15 km/h
